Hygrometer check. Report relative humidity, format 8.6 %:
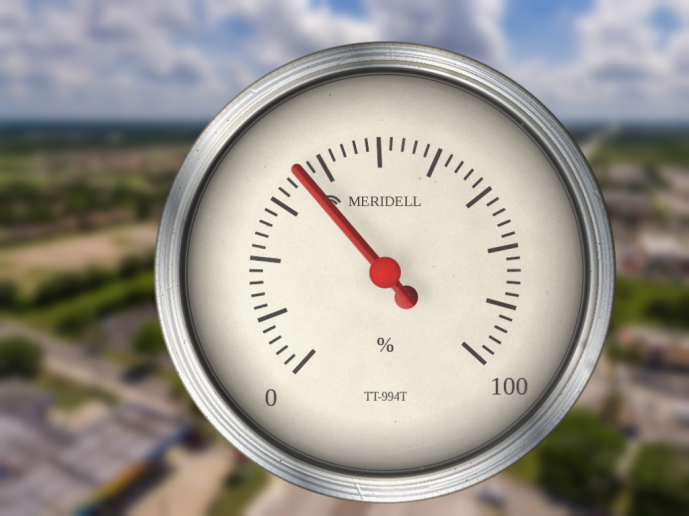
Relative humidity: 36 %
